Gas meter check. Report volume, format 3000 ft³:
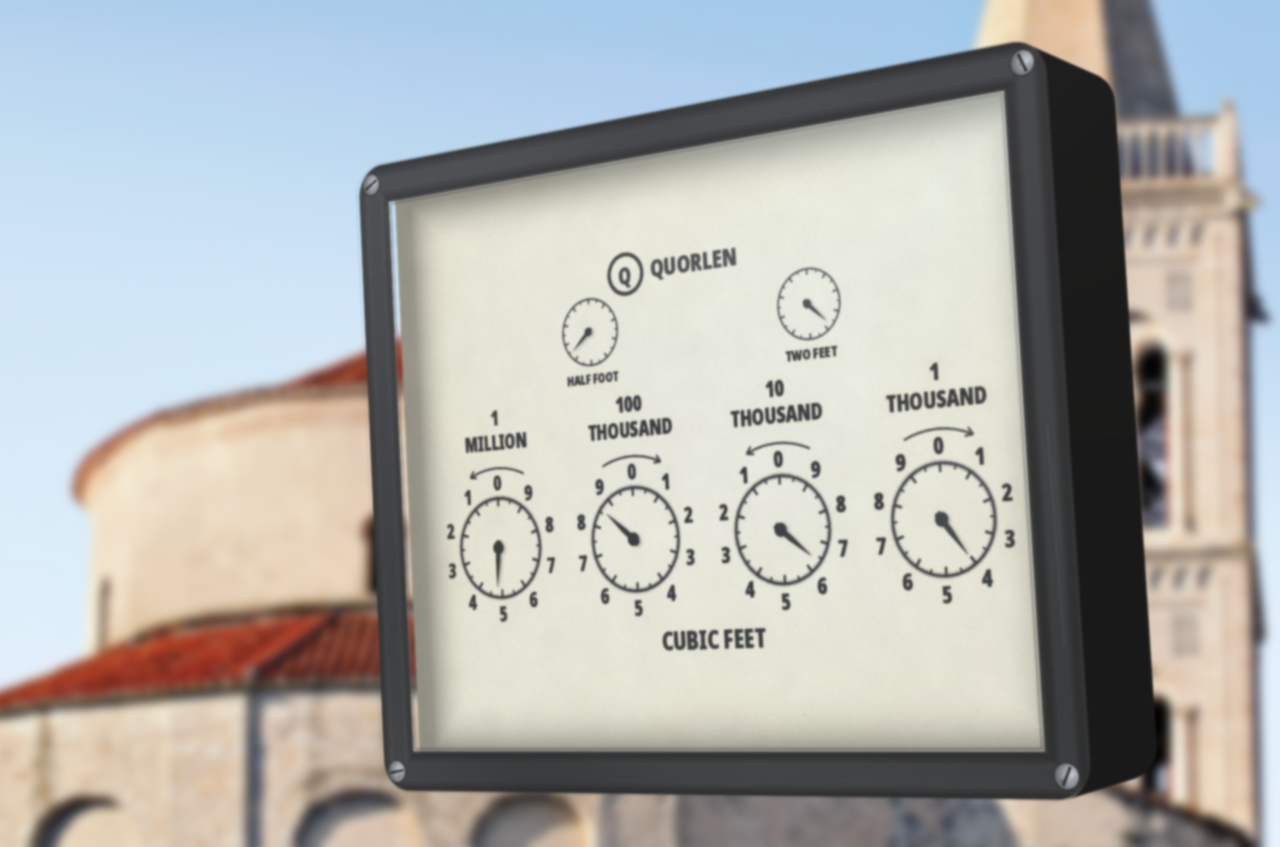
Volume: 486400 ft³
